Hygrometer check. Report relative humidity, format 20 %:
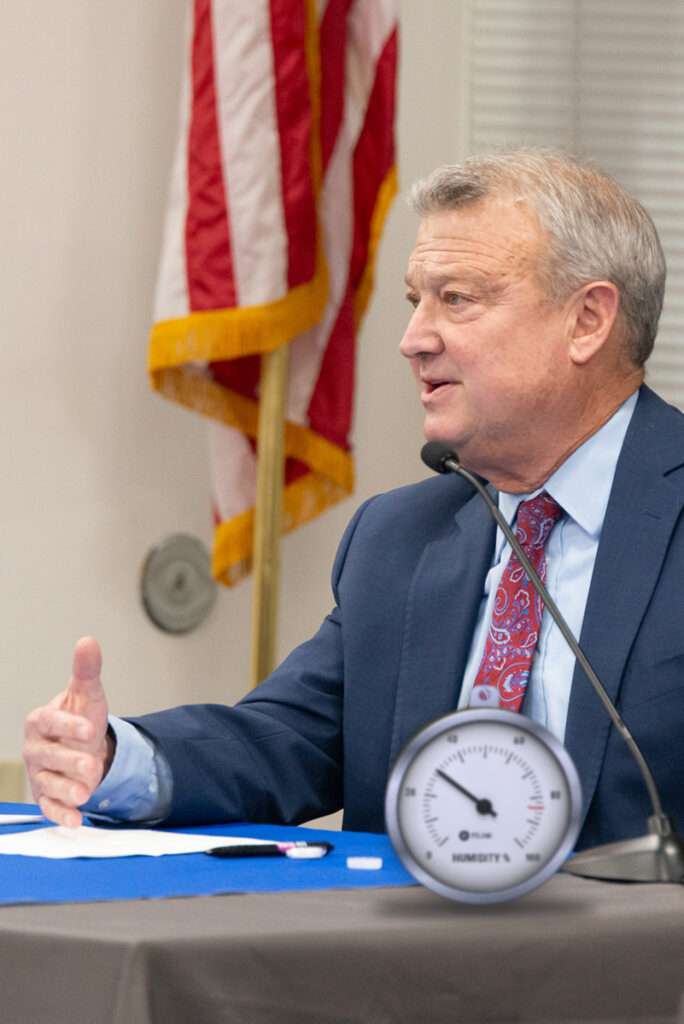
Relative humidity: 30 %
